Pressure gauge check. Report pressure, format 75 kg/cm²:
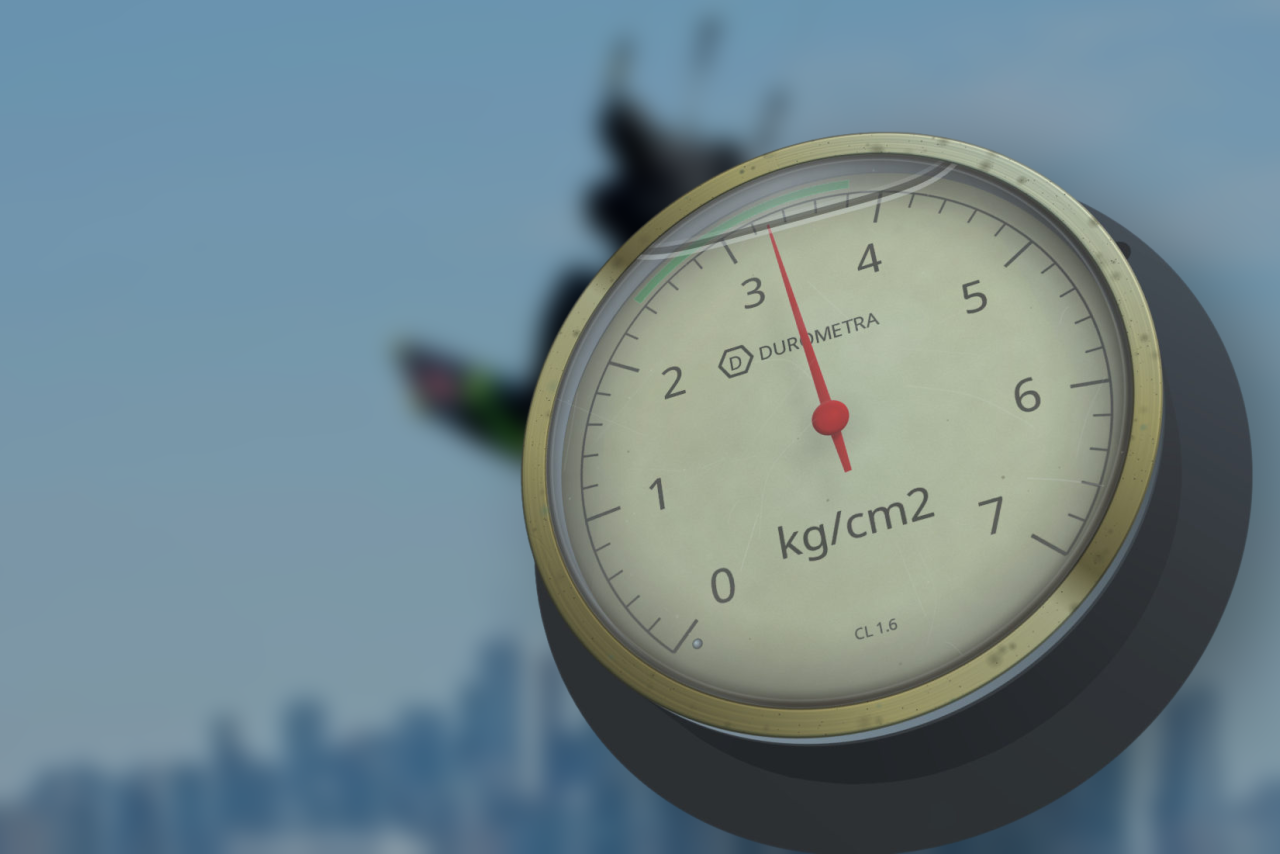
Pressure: 3.3 kg/cm²
